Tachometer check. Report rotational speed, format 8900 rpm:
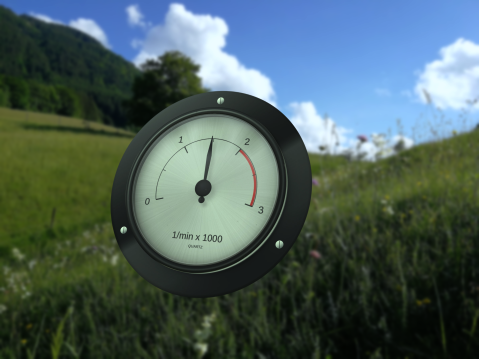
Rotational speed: 1500 rpm
